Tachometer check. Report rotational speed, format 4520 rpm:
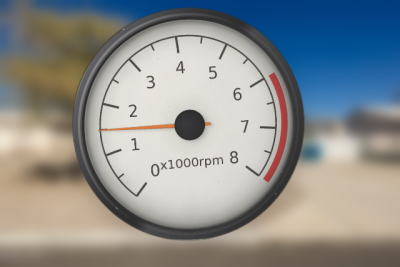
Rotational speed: 1500 rpm
